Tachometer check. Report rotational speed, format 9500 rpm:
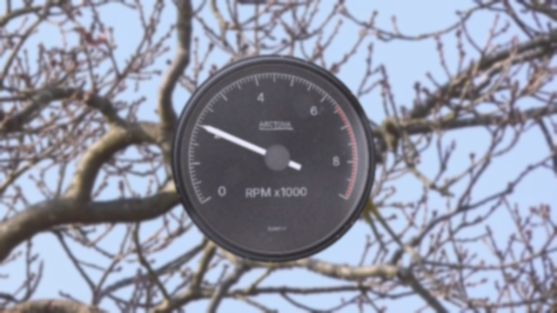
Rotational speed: 2000 rpm
